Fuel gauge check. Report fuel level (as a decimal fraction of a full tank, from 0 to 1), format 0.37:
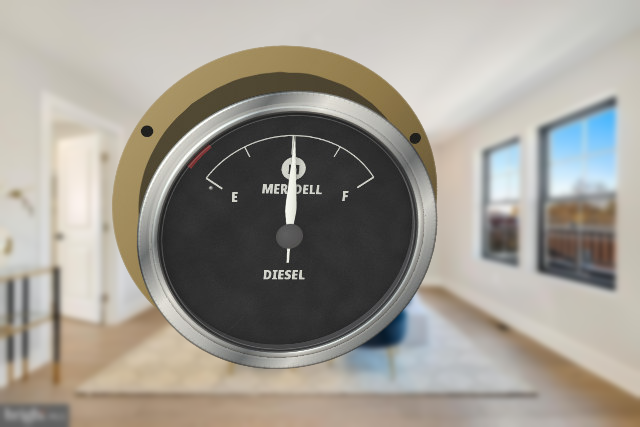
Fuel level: 0.5
